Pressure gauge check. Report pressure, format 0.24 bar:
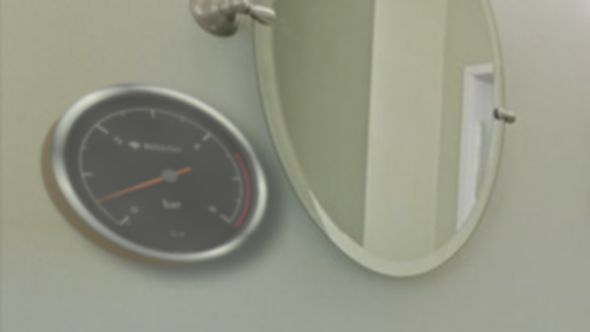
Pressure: 0.5 bar
